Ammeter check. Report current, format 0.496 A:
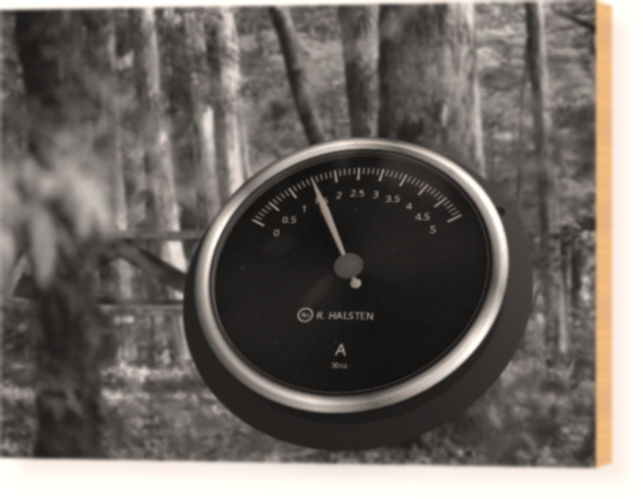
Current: 1.5 A
